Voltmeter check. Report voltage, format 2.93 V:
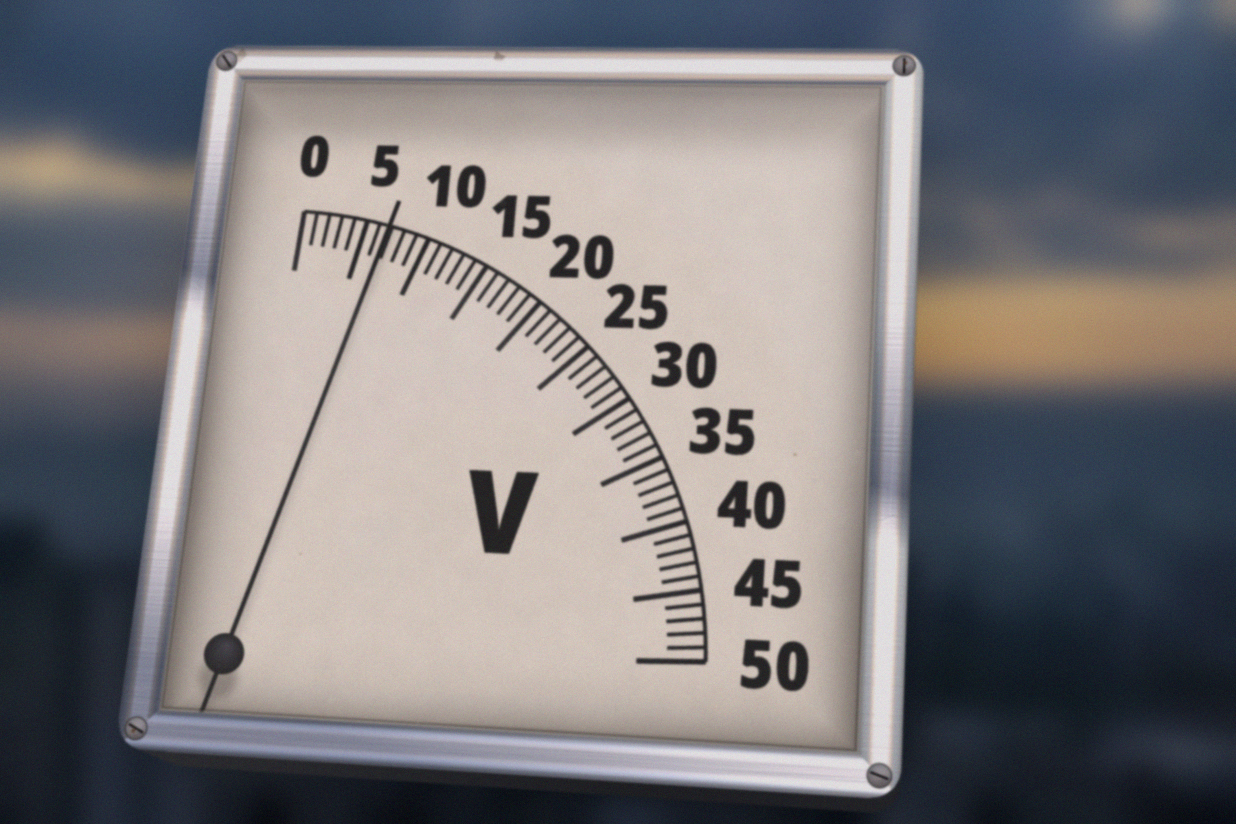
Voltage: 7 V
